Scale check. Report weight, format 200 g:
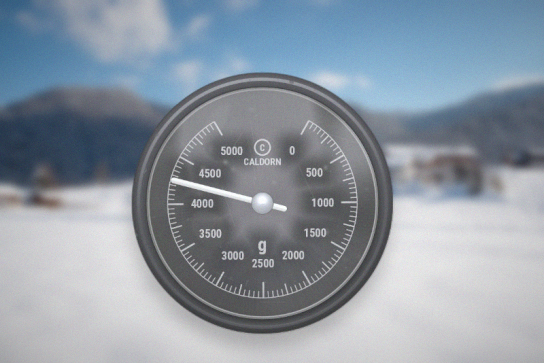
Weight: 4250 g
